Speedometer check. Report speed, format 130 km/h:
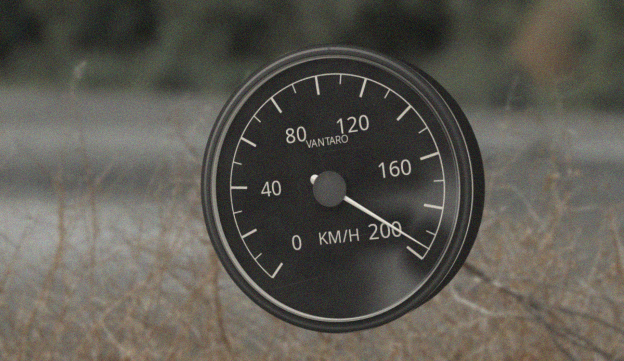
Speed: 195 km/h
